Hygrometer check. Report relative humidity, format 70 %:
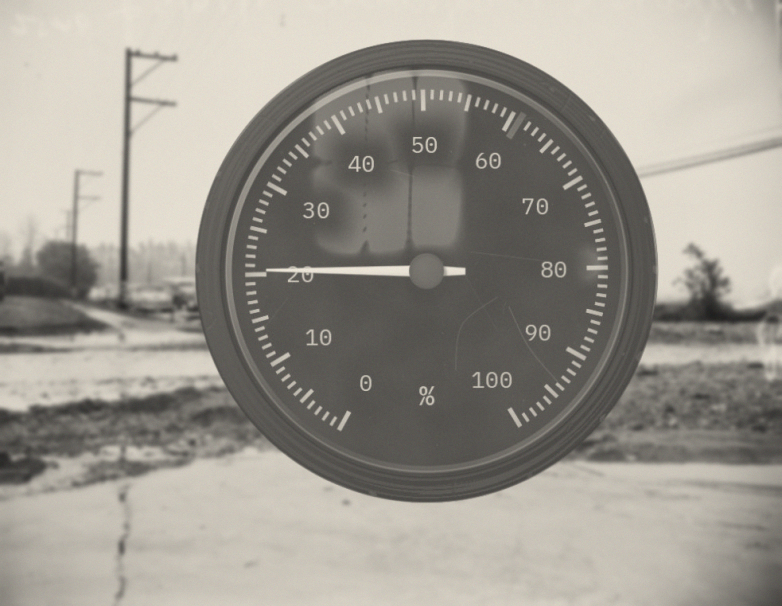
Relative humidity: 20.5 %
